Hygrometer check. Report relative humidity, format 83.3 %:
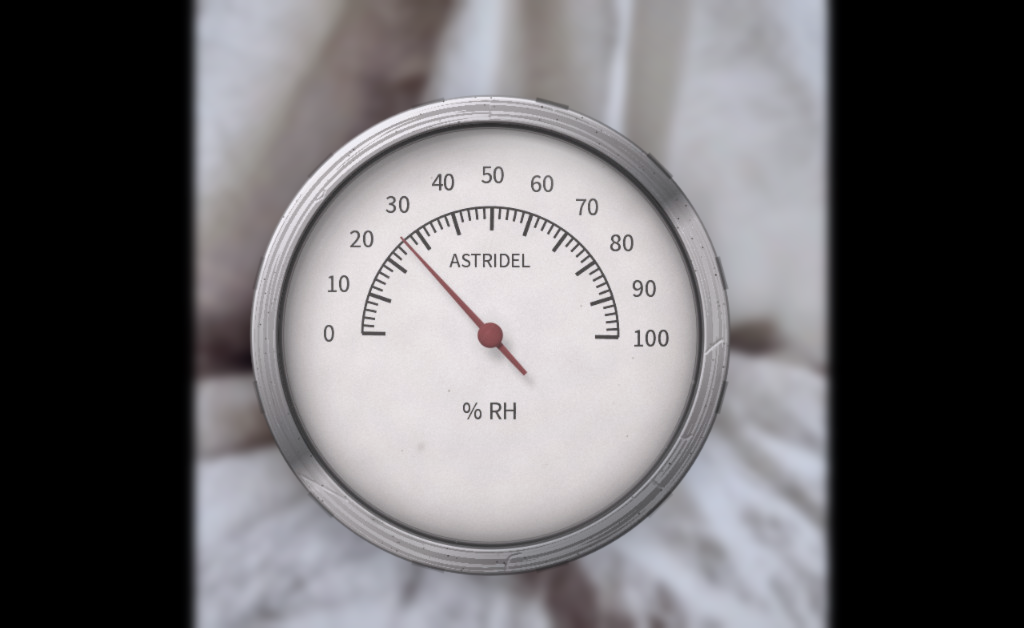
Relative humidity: 26 %
